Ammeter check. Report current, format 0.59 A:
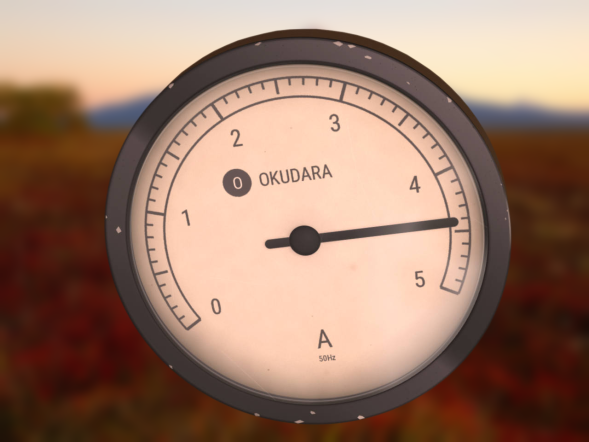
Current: 4.4 A
